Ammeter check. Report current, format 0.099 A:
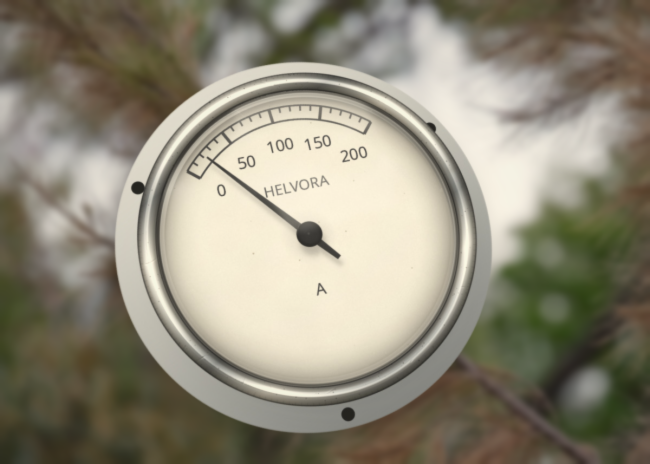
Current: 20 A
